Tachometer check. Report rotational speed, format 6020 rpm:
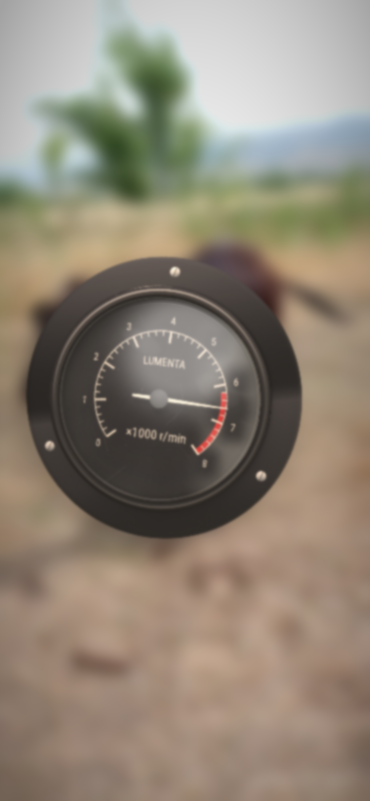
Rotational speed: 6600 rpm
